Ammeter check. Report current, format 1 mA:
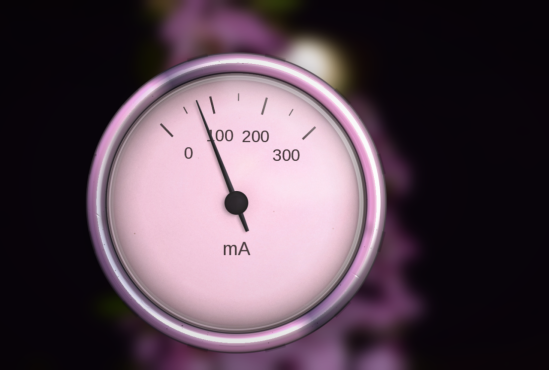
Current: 75 mA
